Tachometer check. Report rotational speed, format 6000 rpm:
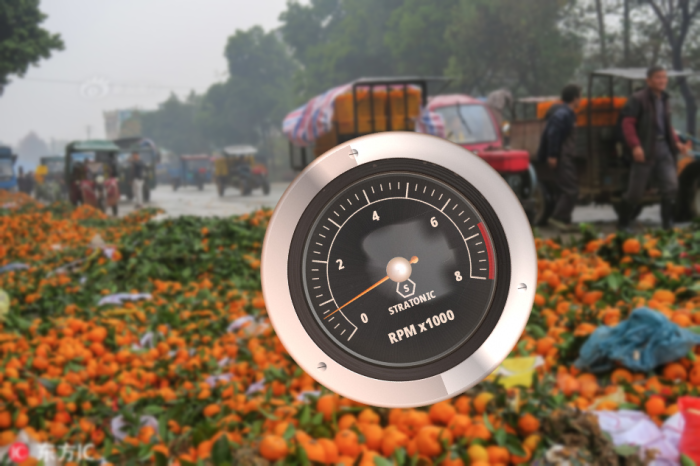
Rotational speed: 700 rpm
